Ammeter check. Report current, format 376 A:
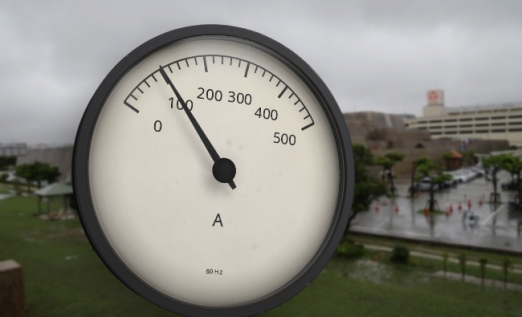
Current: 100 A
